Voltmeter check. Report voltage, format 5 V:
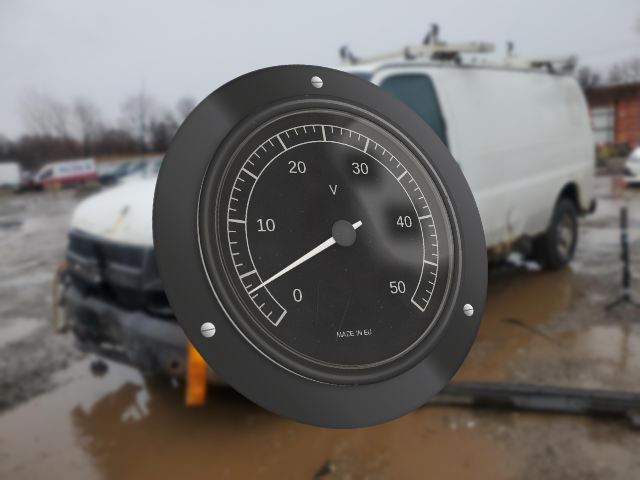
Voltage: 3.5 V
